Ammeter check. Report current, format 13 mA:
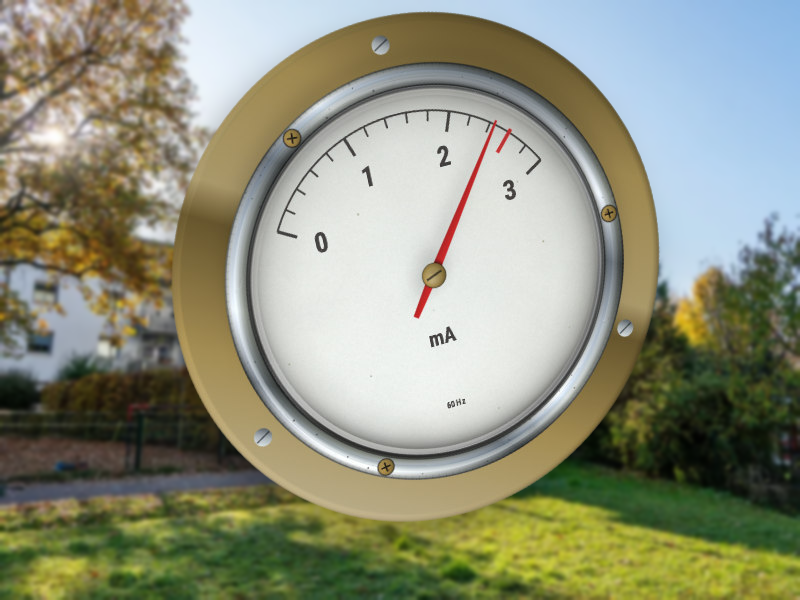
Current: 2.4 mA
